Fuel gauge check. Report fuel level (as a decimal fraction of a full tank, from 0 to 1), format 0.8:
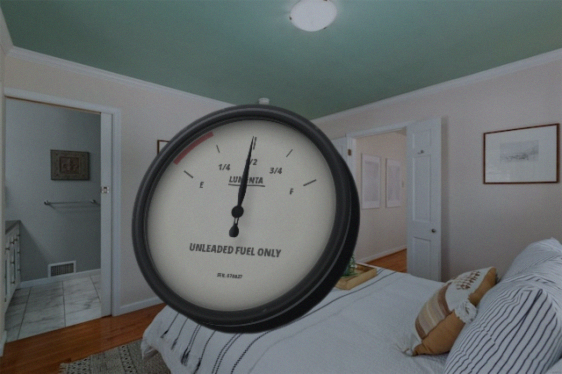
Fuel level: 0.5
